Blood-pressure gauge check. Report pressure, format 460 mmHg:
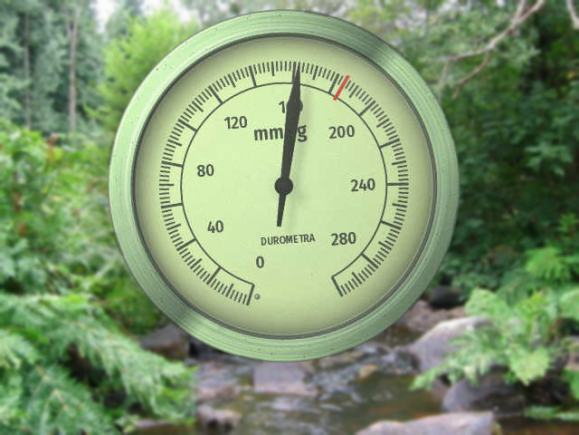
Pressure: 162 mmHg
